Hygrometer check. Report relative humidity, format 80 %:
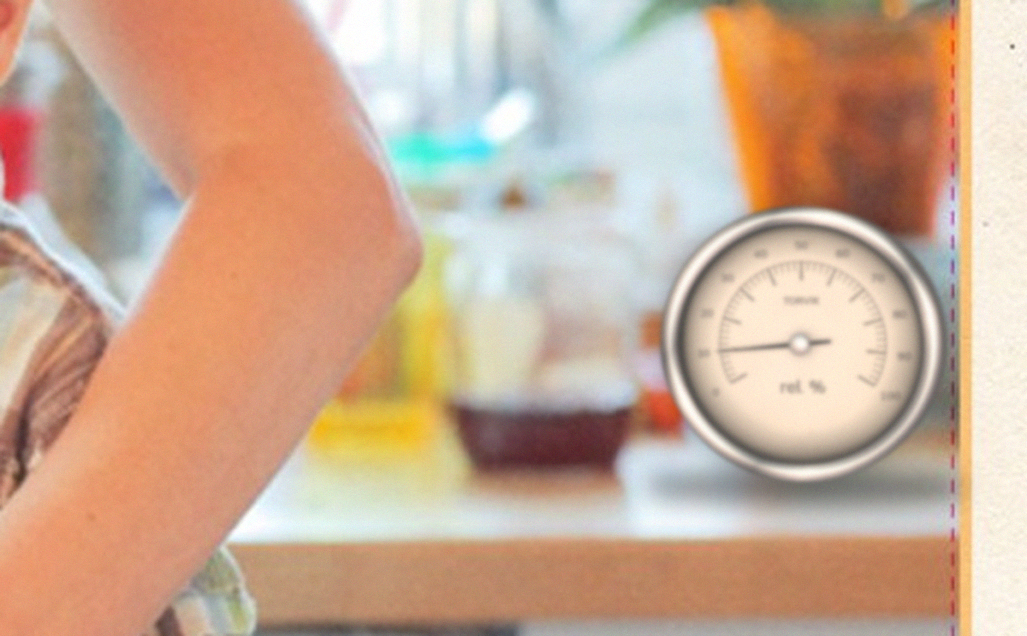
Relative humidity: 10 %
